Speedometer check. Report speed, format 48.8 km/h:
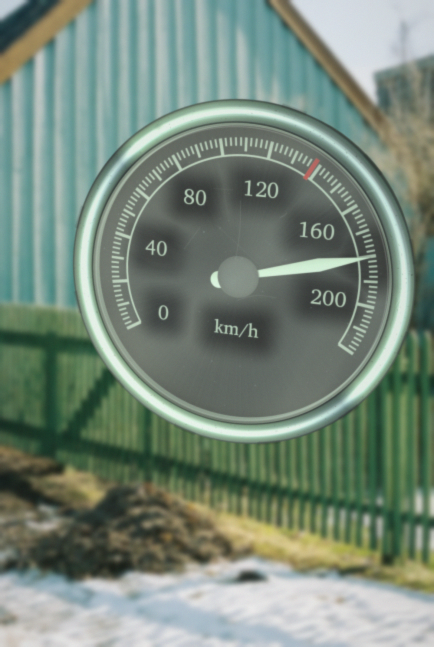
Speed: 180 km/h
